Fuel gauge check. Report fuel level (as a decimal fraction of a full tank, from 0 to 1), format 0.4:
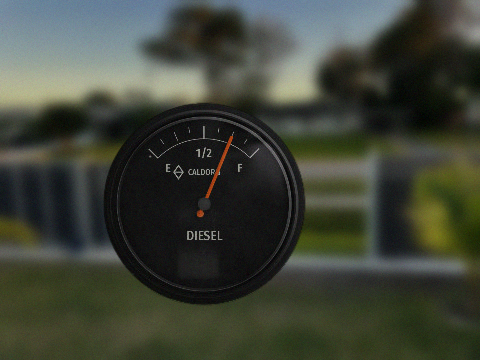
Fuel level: 0.75
